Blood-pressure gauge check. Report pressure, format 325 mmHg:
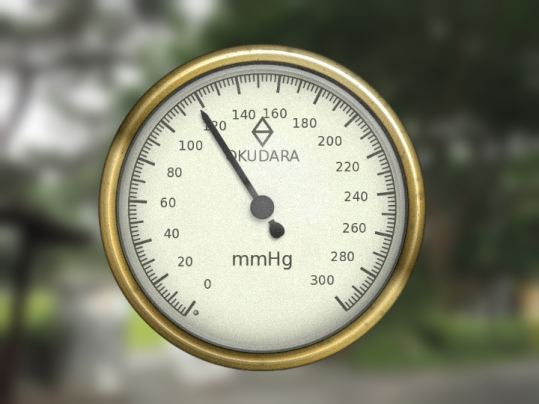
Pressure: 118 mmHg
